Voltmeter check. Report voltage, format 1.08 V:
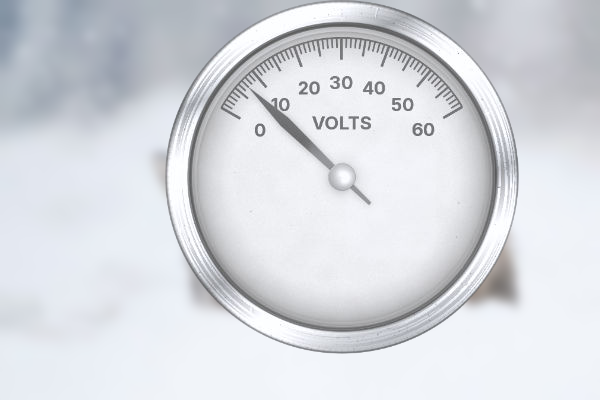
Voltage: 7 V
